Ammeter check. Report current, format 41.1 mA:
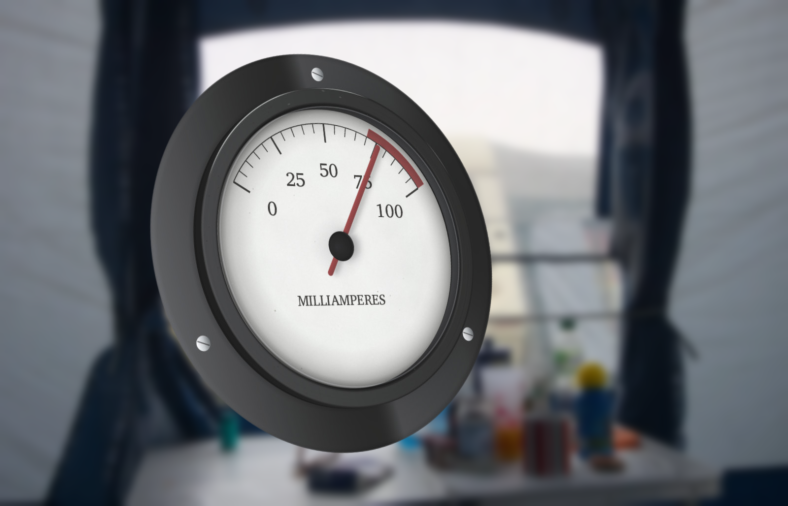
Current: 75 mA
